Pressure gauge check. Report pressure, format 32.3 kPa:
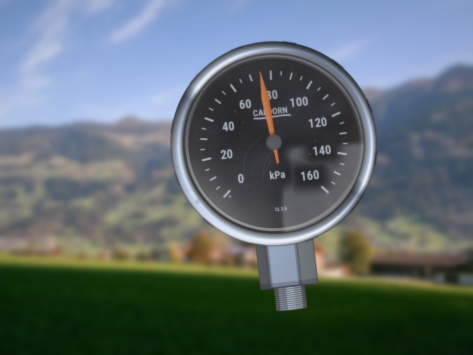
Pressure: 75 kPa
